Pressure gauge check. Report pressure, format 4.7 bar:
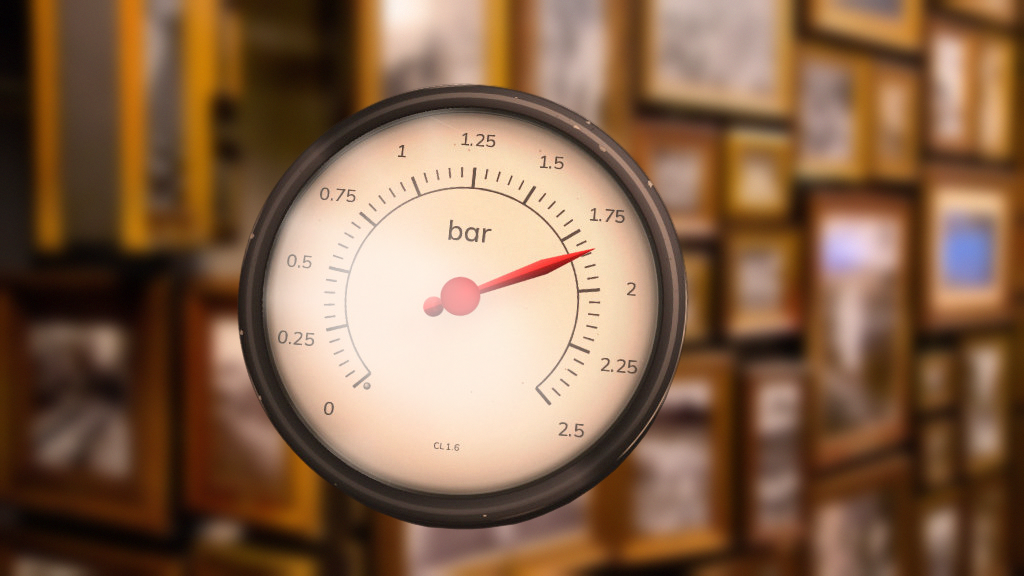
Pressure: 1.85 bar
